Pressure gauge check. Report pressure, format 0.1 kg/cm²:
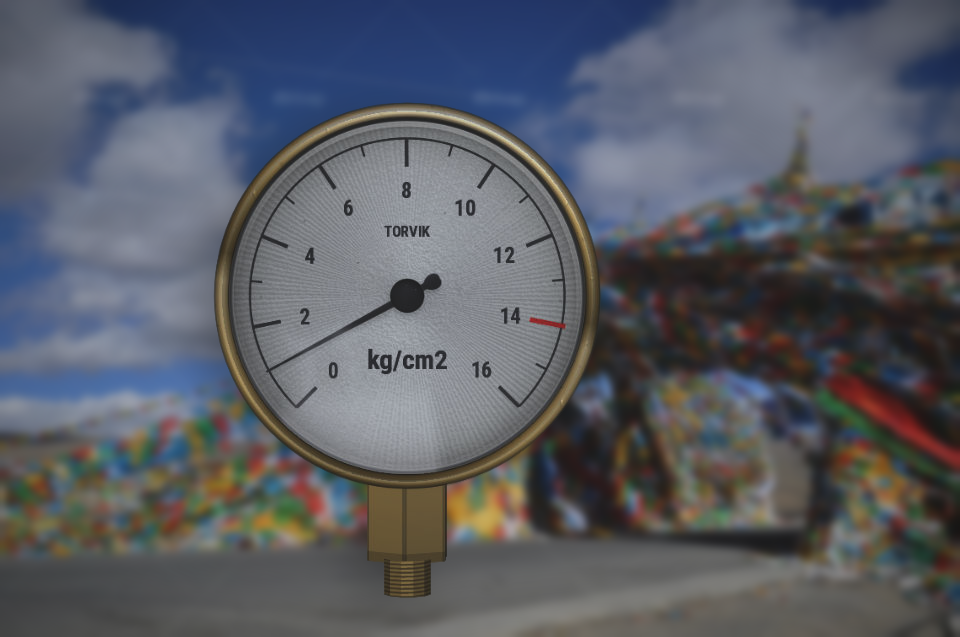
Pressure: 1 kg/cm²
